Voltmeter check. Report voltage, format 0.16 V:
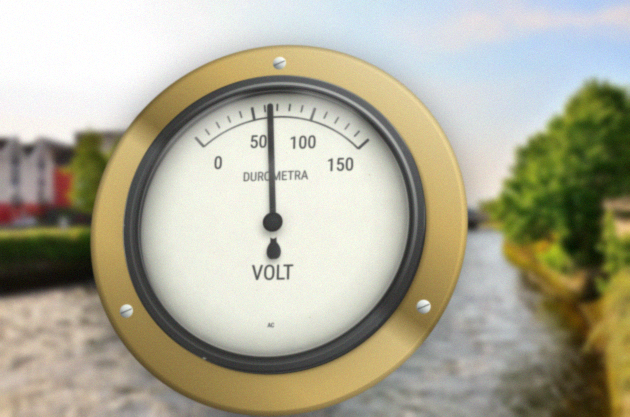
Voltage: 65 V
